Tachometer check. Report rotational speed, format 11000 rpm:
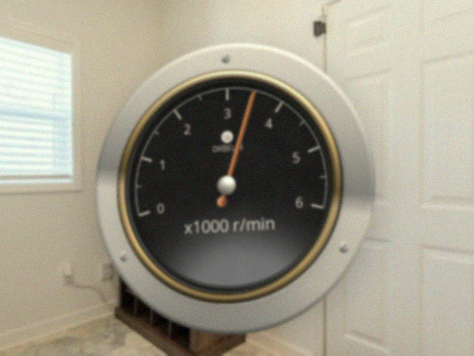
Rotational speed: 3500 rpm
